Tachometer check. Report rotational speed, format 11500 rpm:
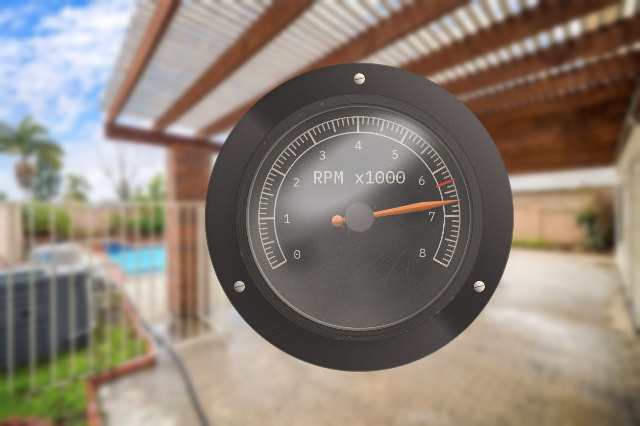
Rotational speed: 6700 rpm
